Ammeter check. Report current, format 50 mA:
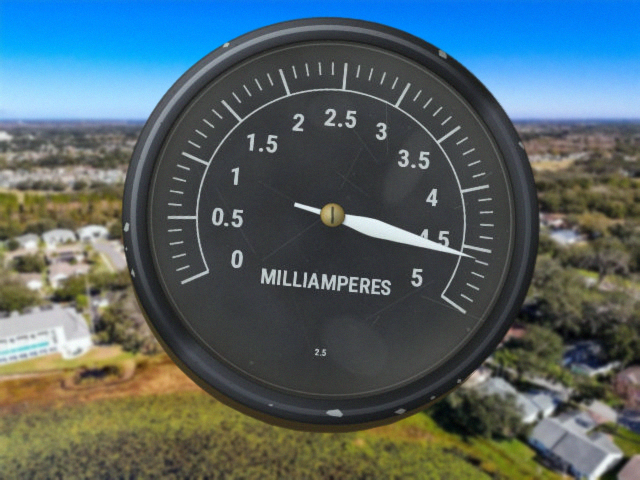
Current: 4.6 mA
